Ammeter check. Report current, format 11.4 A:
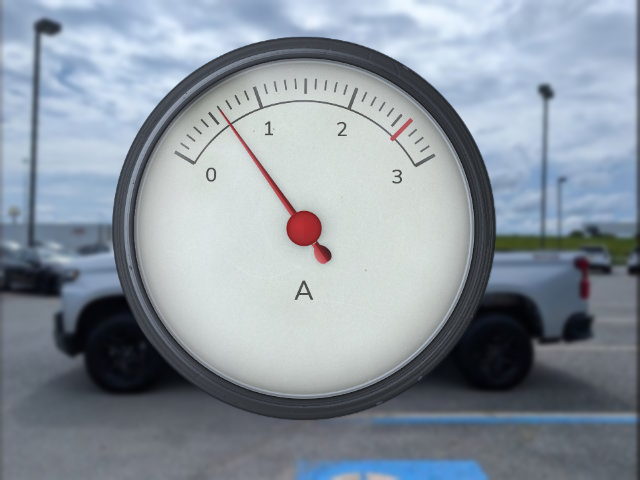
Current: 0.6 A
